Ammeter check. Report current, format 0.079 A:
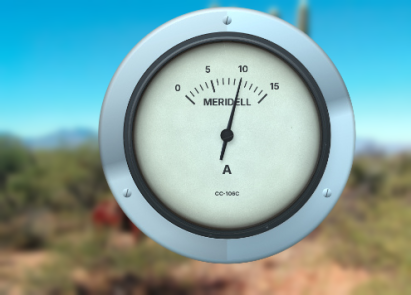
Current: 10 A
